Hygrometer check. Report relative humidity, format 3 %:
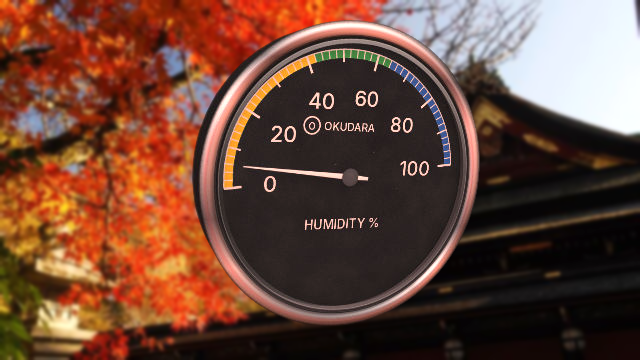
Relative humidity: 6 %
